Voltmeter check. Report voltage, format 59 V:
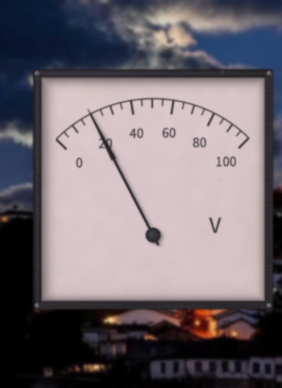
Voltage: 20 V
